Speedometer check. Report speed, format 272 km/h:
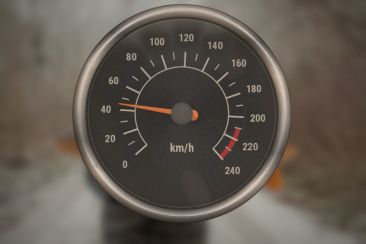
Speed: 45 km/h
